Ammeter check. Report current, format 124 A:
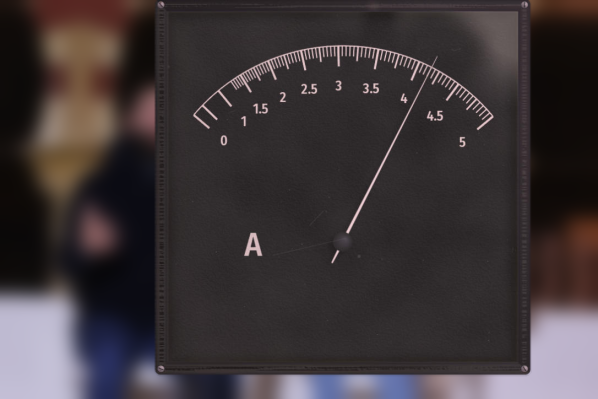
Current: 4.15 A
